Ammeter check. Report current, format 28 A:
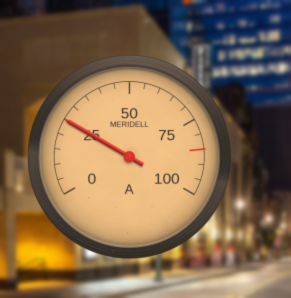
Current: 25 A
